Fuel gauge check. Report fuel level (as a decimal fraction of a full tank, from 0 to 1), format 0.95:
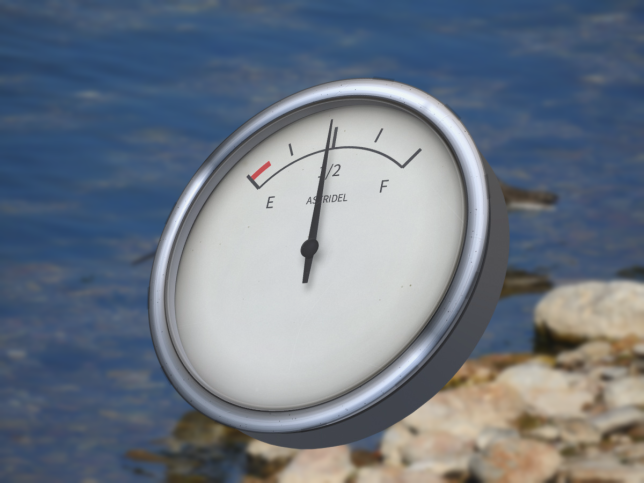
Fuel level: 0.5
